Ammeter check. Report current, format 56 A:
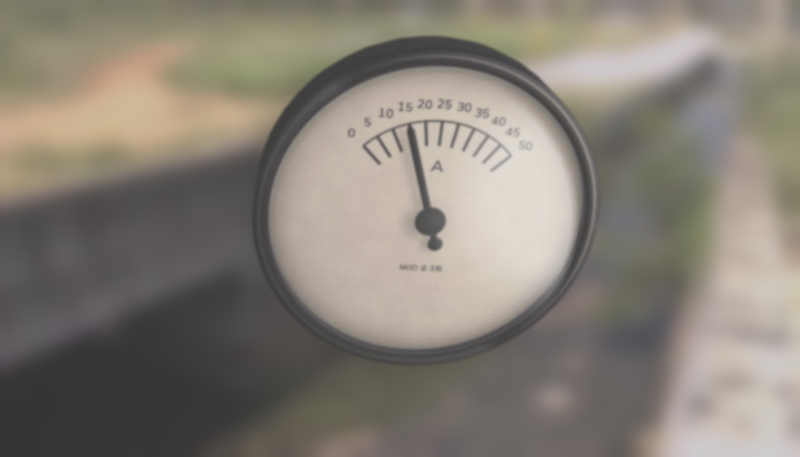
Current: 15 A
